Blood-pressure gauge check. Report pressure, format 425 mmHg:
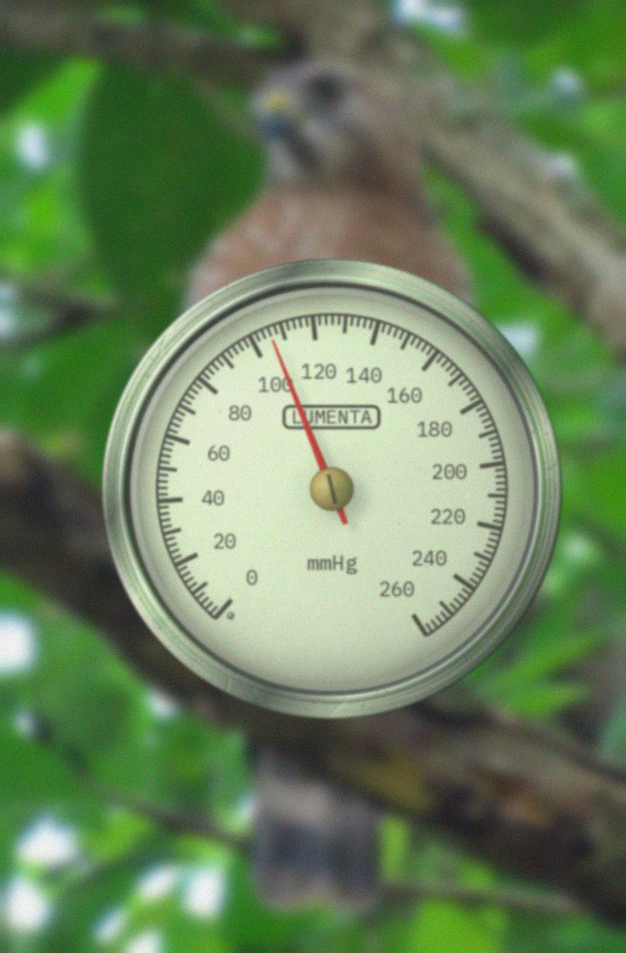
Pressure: 106 mmHg
